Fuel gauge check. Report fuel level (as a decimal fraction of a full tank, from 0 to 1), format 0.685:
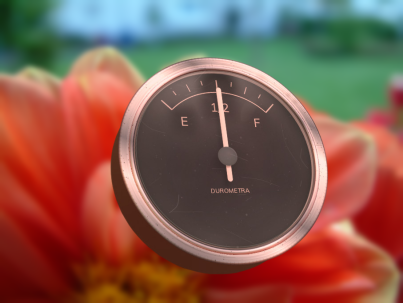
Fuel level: 0.5
